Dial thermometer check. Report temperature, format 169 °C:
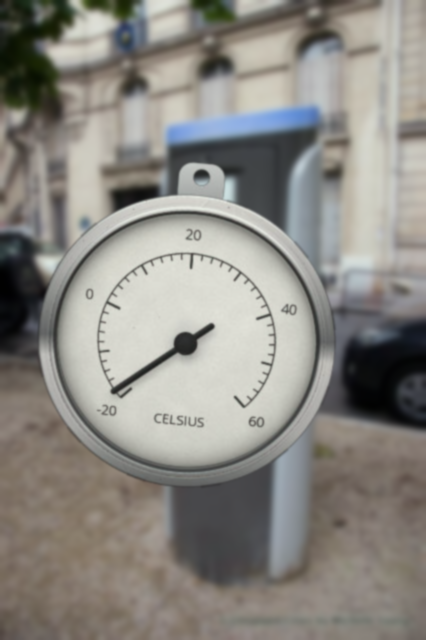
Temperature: -18 °C
